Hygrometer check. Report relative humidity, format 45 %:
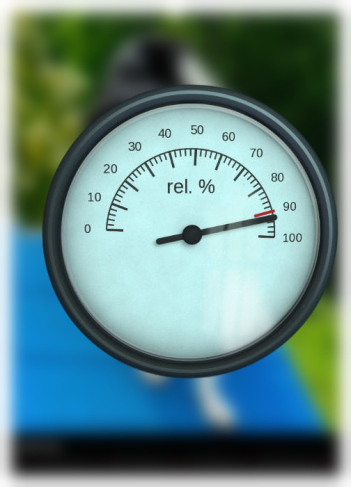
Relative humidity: 92 %
